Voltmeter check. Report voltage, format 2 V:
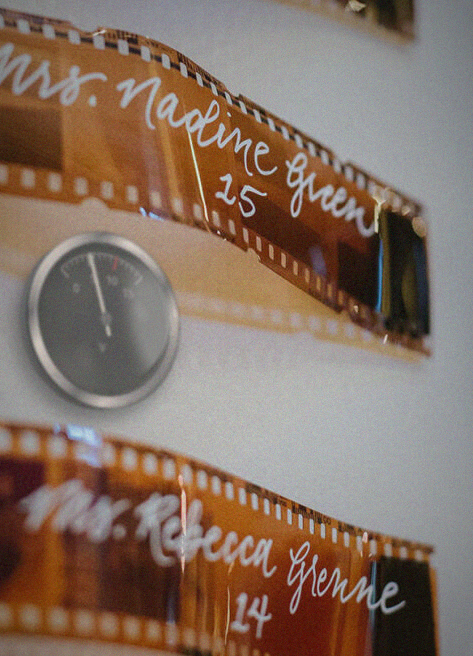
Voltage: 5 V
